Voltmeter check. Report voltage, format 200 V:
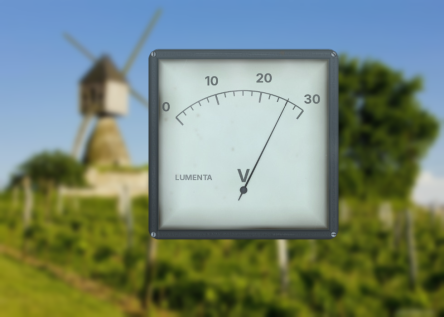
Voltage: 26 V
